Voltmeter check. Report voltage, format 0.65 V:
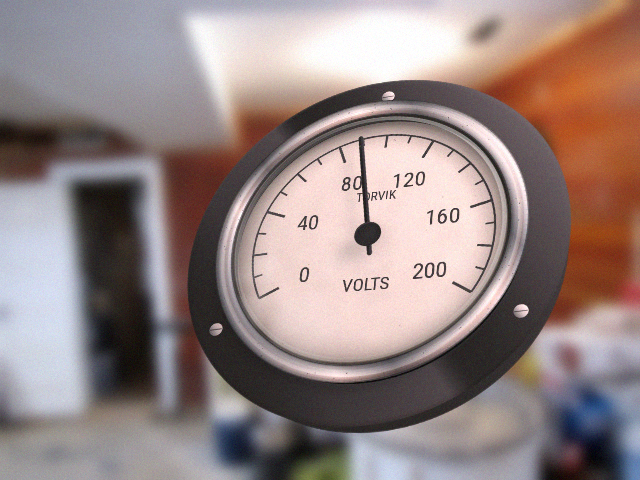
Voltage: 90 V
